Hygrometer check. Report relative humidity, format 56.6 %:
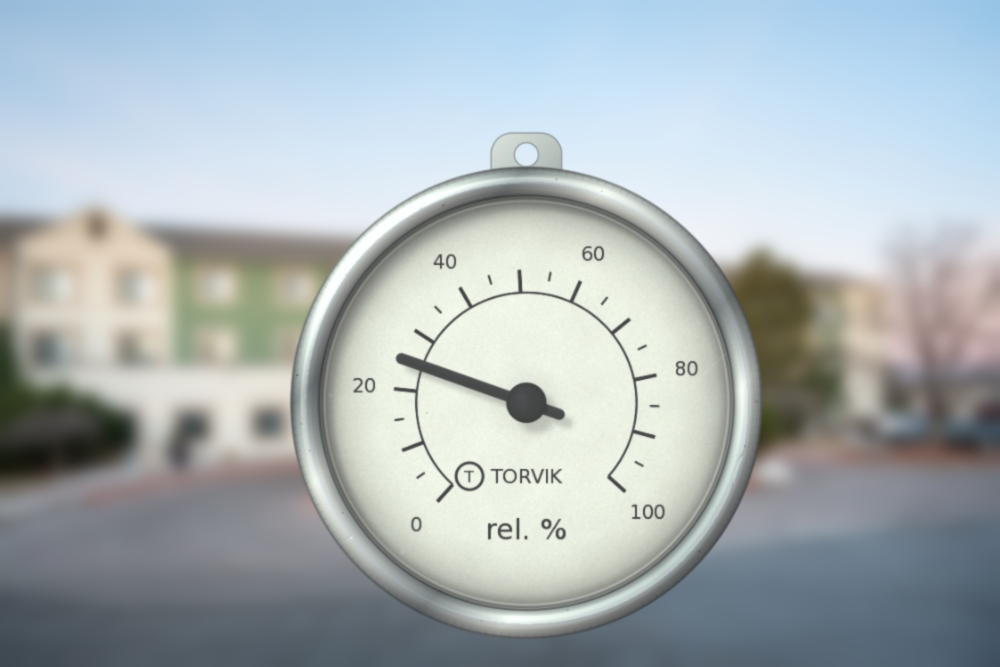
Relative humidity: 25 %
